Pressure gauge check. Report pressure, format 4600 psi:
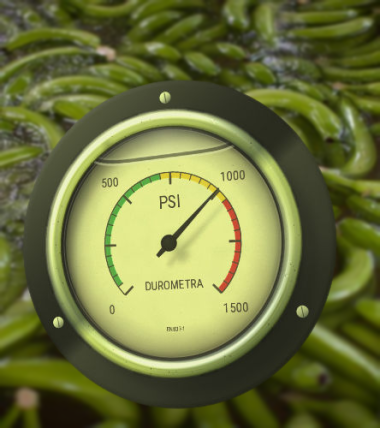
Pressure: 1000 psi
